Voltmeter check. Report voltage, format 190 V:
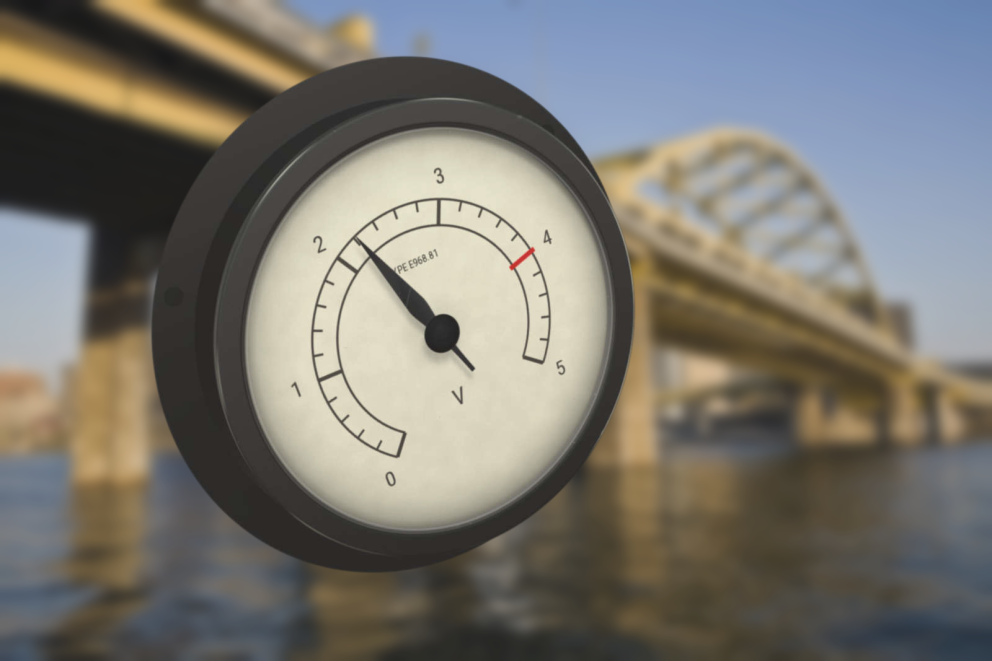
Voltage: 2.2 V
